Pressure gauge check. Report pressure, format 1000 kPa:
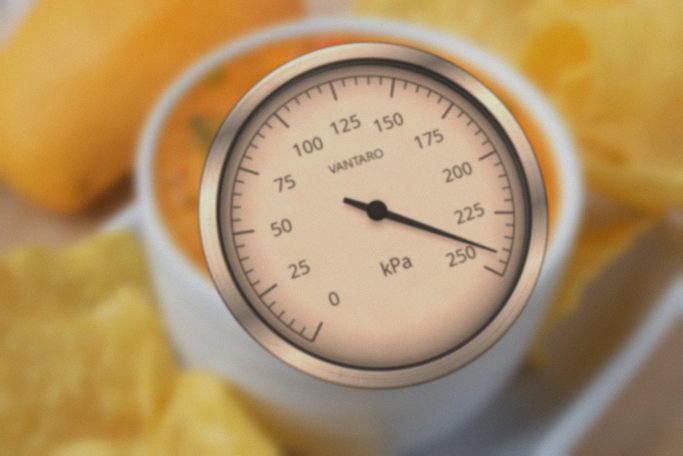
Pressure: 242.5 kPa
